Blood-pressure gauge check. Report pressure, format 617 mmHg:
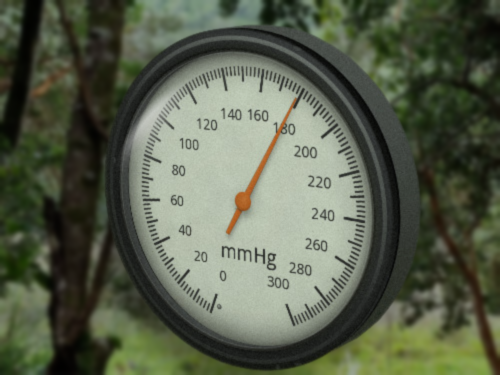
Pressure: 180 mmHg
